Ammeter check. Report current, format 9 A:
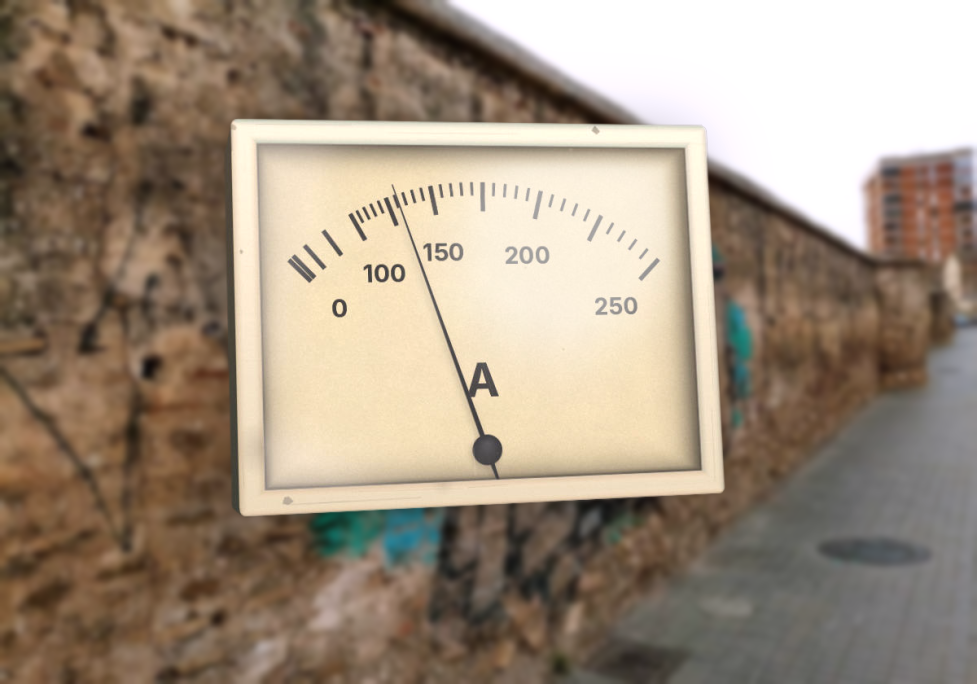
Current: 130 A
